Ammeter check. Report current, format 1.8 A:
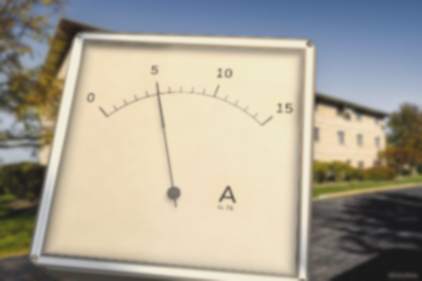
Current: 5 A
